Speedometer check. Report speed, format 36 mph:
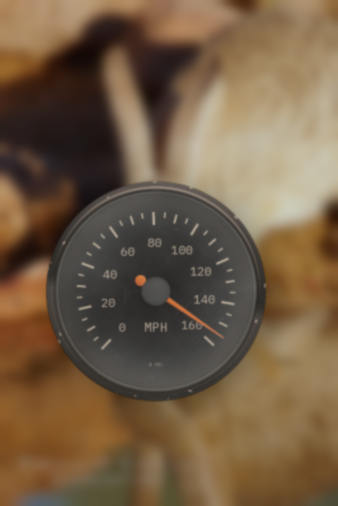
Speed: 155 mph
